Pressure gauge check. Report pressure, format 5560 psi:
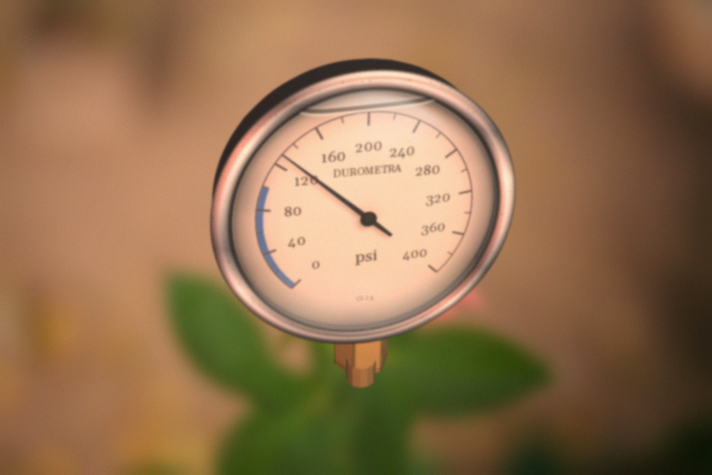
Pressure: 130 psi
